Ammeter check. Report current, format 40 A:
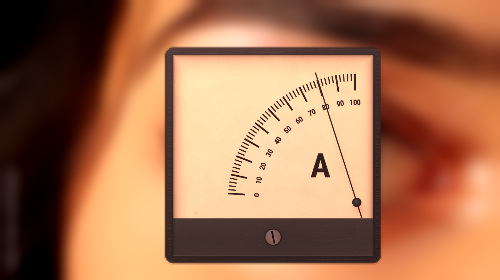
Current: 80 A
